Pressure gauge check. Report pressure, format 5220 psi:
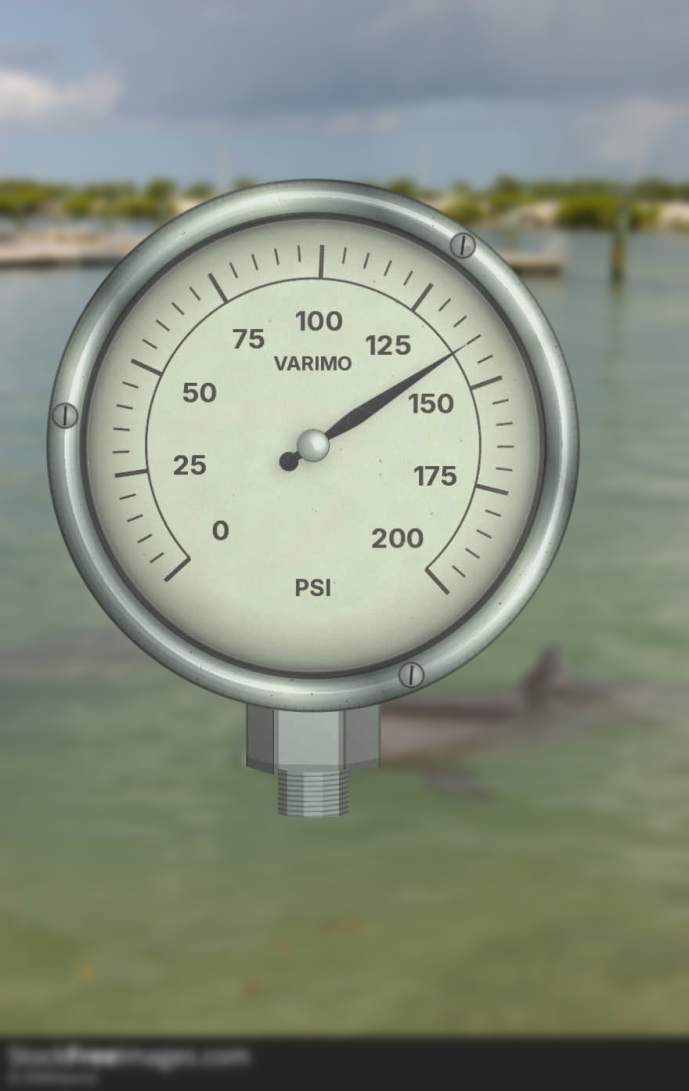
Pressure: 140 psi
